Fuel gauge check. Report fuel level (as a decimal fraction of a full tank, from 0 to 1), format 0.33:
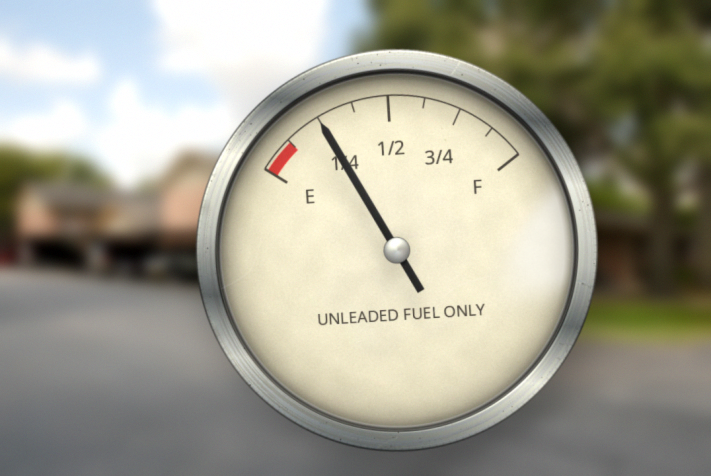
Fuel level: 0.25
